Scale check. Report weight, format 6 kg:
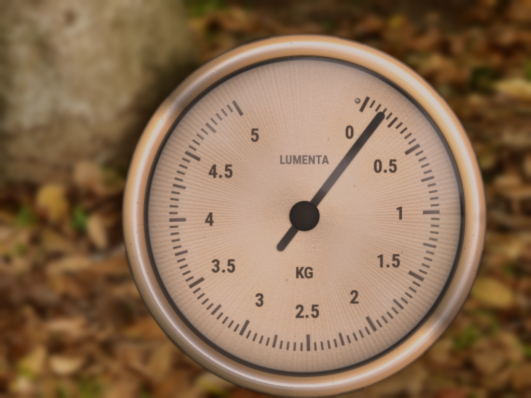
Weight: 0.15 kg
